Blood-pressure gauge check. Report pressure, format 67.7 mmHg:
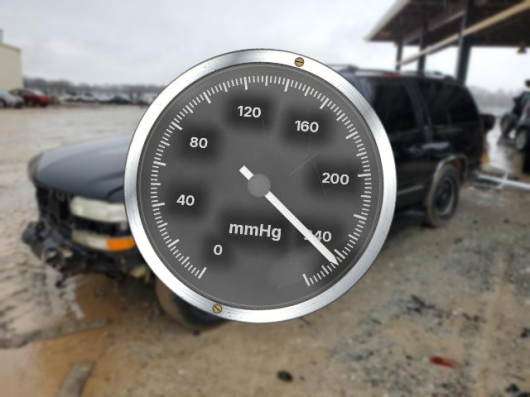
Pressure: 244 mmHg
